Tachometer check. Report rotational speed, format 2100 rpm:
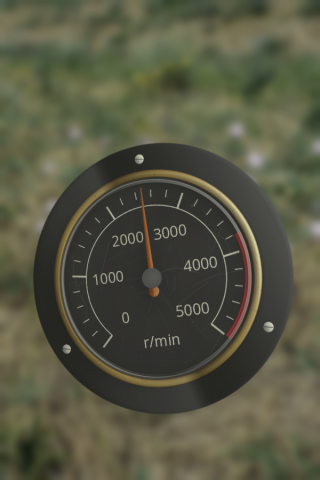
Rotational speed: 2500 rpm
